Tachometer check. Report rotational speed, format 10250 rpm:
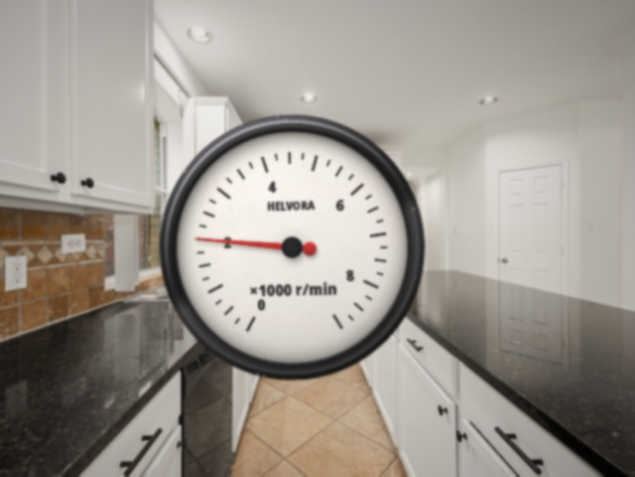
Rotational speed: 2000 rpm
